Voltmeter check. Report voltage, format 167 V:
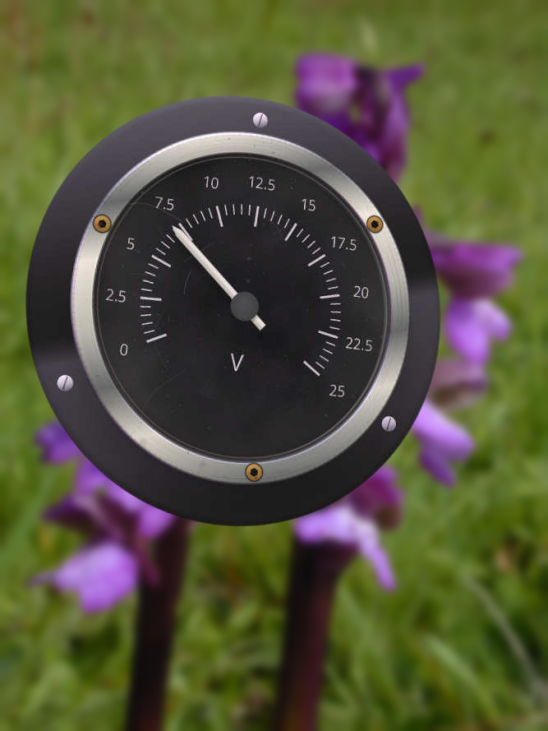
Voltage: 7 V
